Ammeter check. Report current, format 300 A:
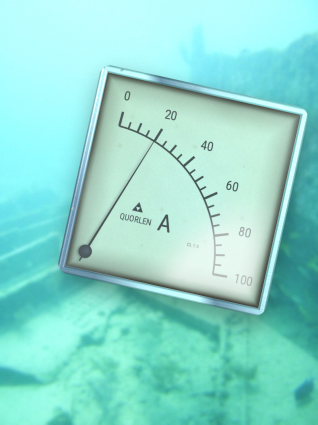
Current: 20 A
